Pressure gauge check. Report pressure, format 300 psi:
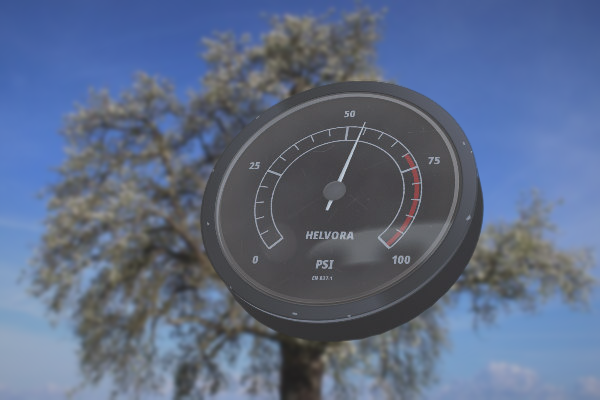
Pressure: 55 psi
